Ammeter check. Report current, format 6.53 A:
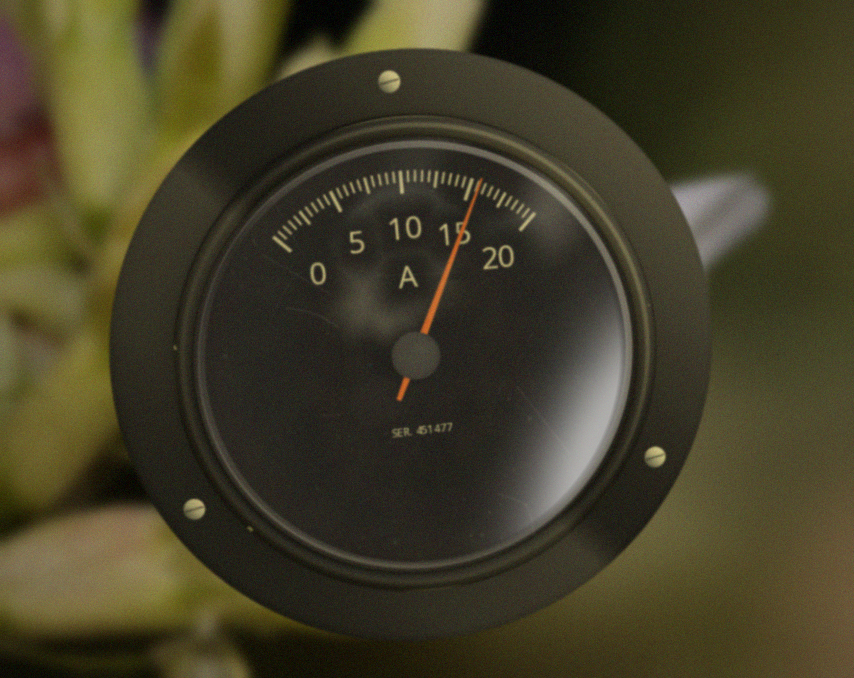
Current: 15.5 A
